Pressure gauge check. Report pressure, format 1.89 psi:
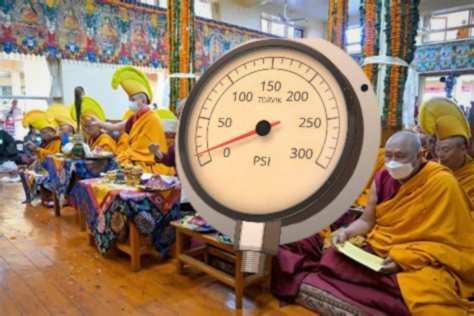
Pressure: 10 psi
